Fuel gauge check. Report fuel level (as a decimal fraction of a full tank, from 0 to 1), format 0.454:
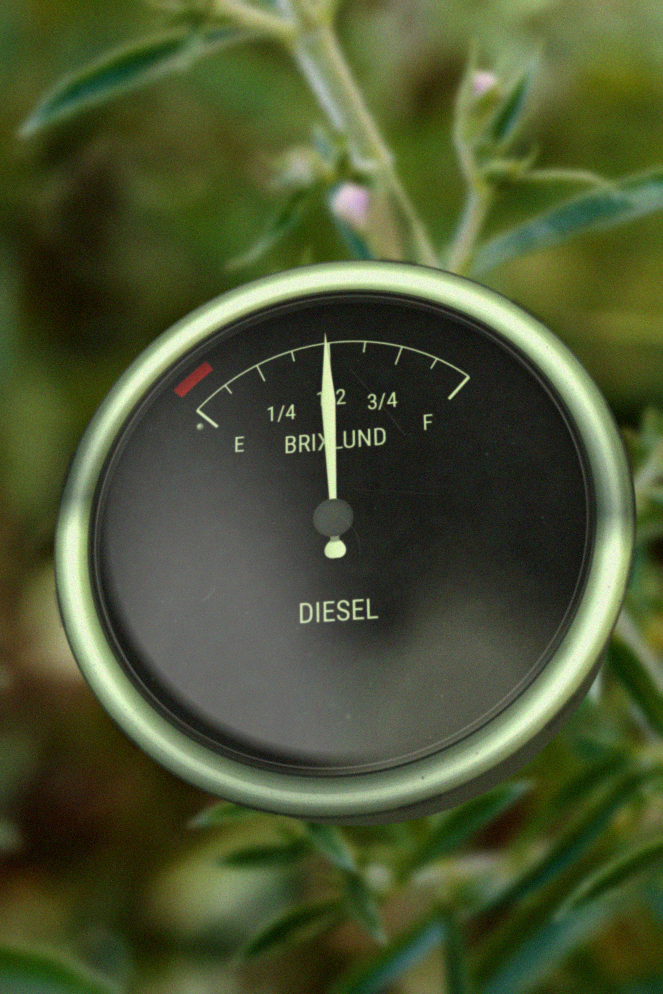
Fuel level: 0.5
